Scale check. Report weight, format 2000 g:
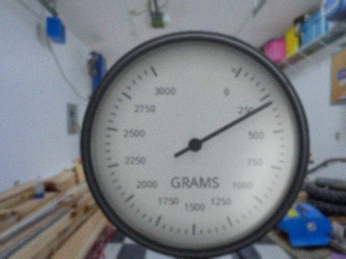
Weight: 300 g
